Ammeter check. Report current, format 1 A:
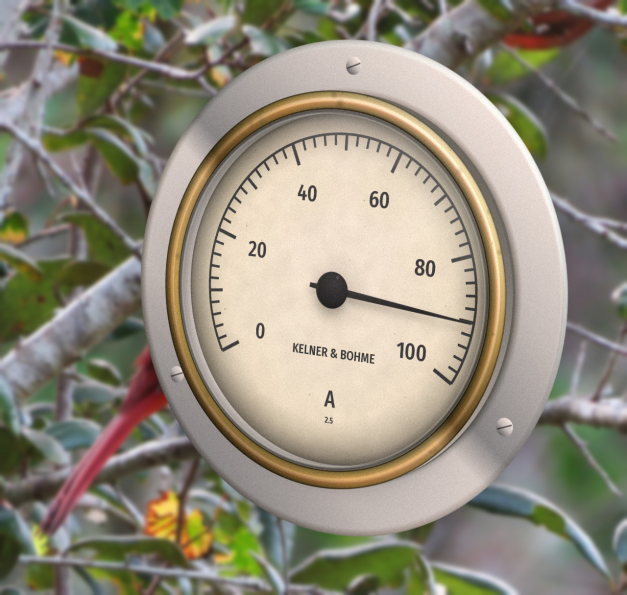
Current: 90 A
